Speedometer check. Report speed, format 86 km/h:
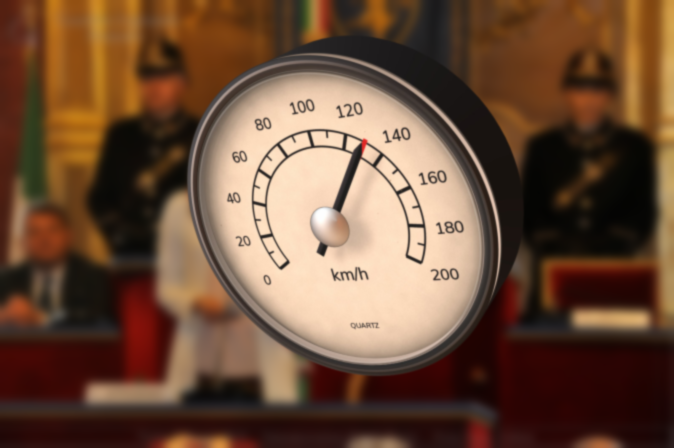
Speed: 130 km/h
